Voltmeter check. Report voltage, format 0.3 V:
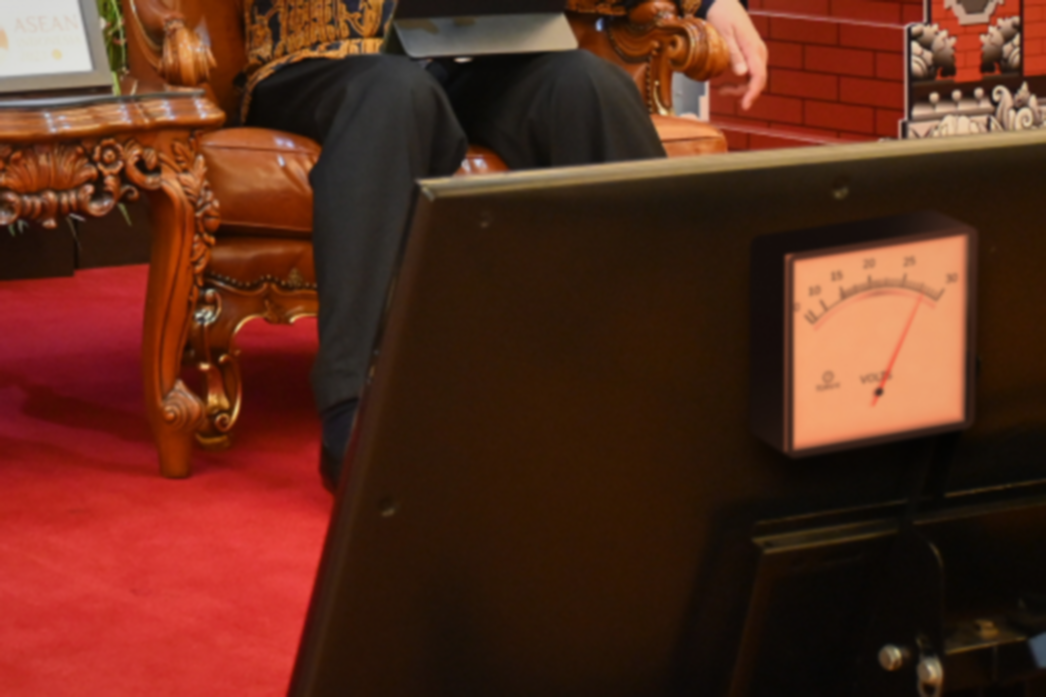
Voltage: 27.5 V
